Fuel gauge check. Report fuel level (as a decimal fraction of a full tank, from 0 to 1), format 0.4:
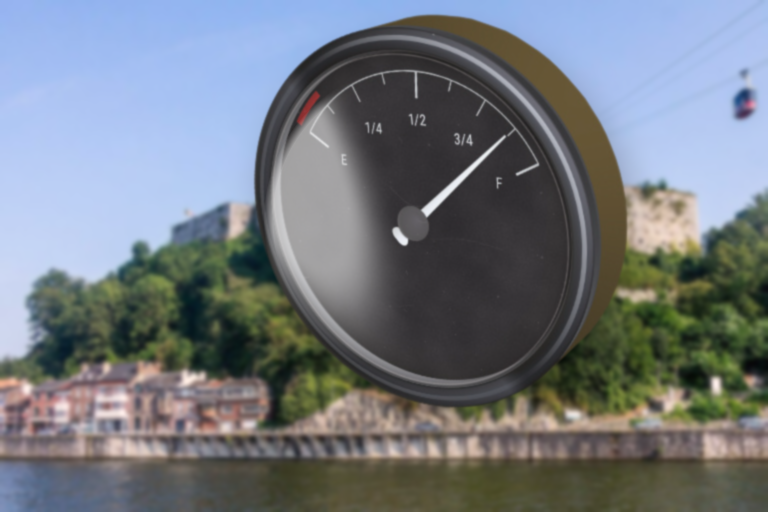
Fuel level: 0.875
